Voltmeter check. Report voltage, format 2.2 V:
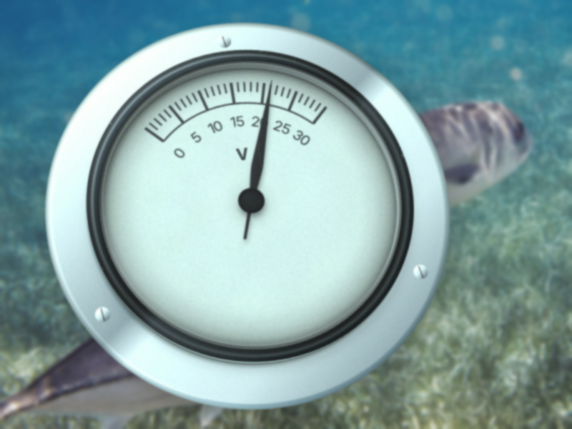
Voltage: 21 V
